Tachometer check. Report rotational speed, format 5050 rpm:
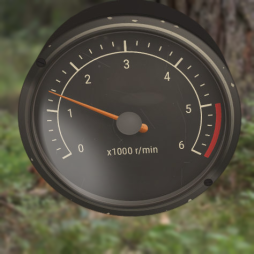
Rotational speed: 1400 rpm
